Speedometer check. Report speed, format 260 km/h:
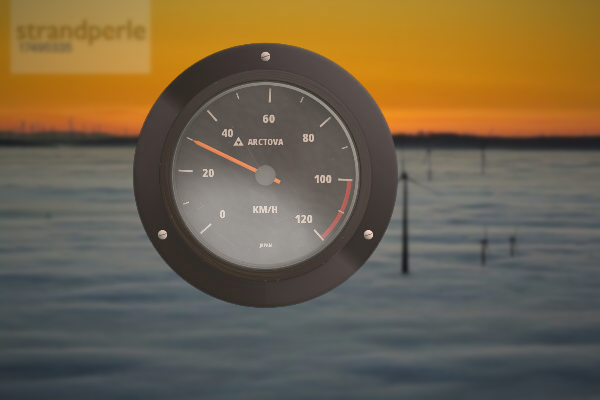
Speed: 30 km/h
